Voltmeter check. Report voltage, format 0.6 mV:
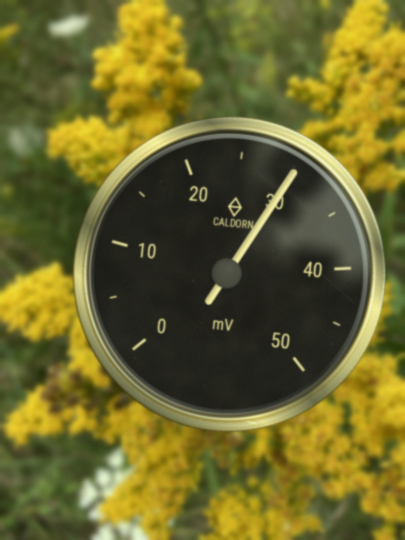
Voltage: 30 mV
